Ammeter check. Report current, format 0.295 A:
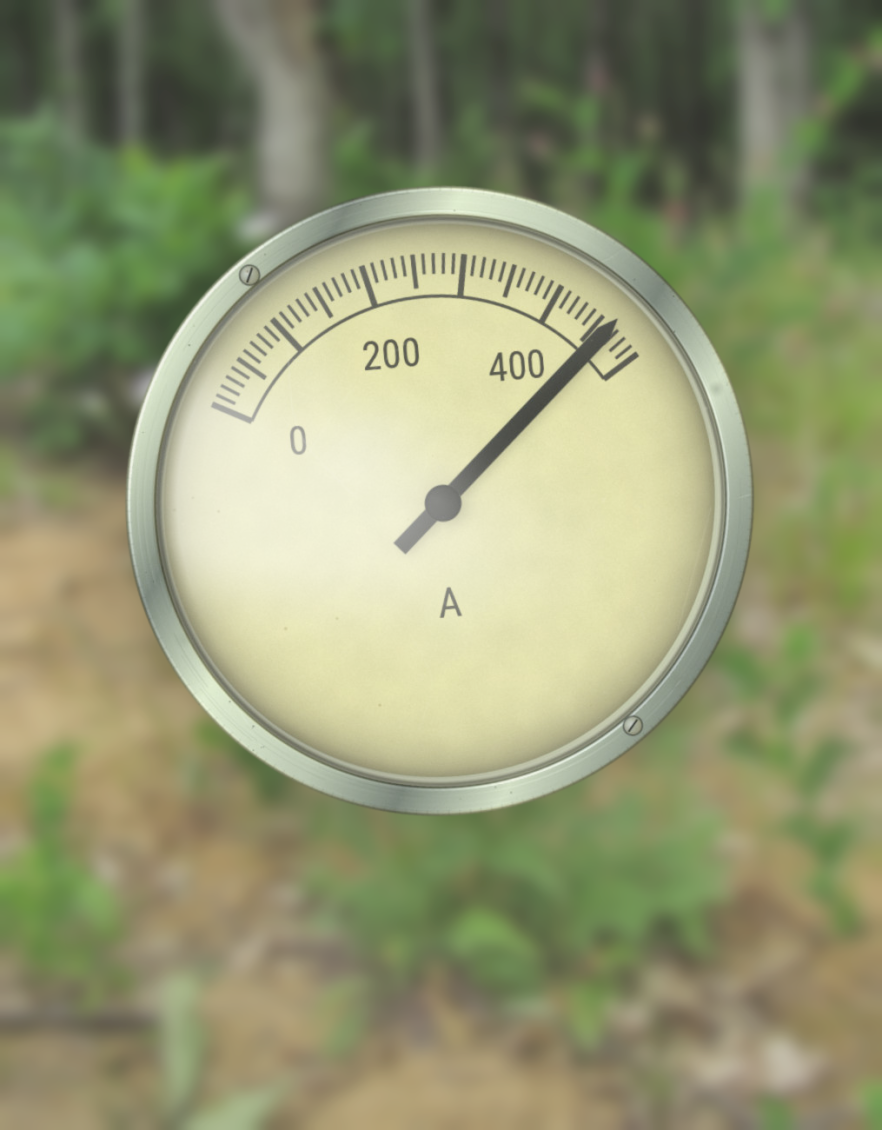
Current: 460 A
